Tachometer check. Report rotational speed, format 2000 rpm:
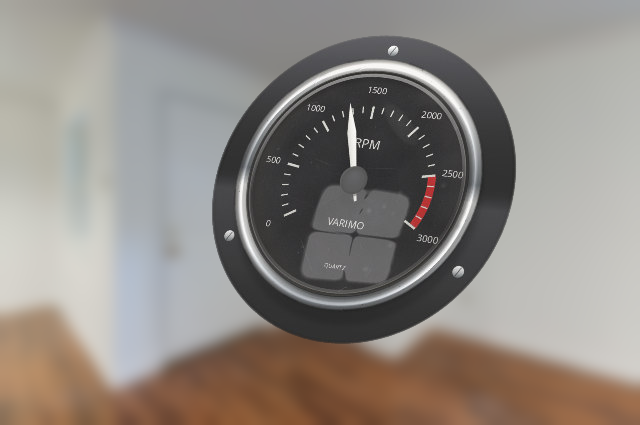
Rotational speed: 1300 rpm
